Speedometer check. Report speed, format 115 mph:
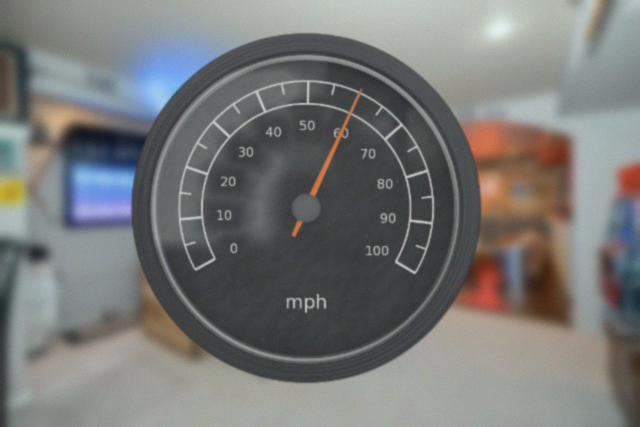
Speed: 60 mph
